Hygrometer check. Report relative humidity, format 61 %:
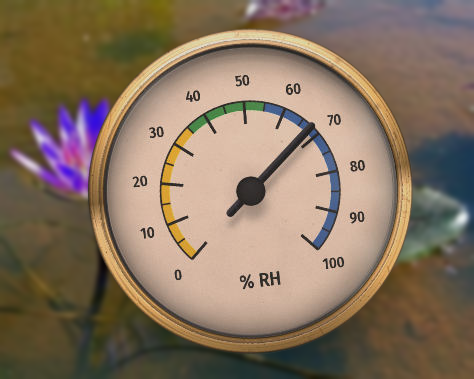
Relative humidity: 67.5 %
